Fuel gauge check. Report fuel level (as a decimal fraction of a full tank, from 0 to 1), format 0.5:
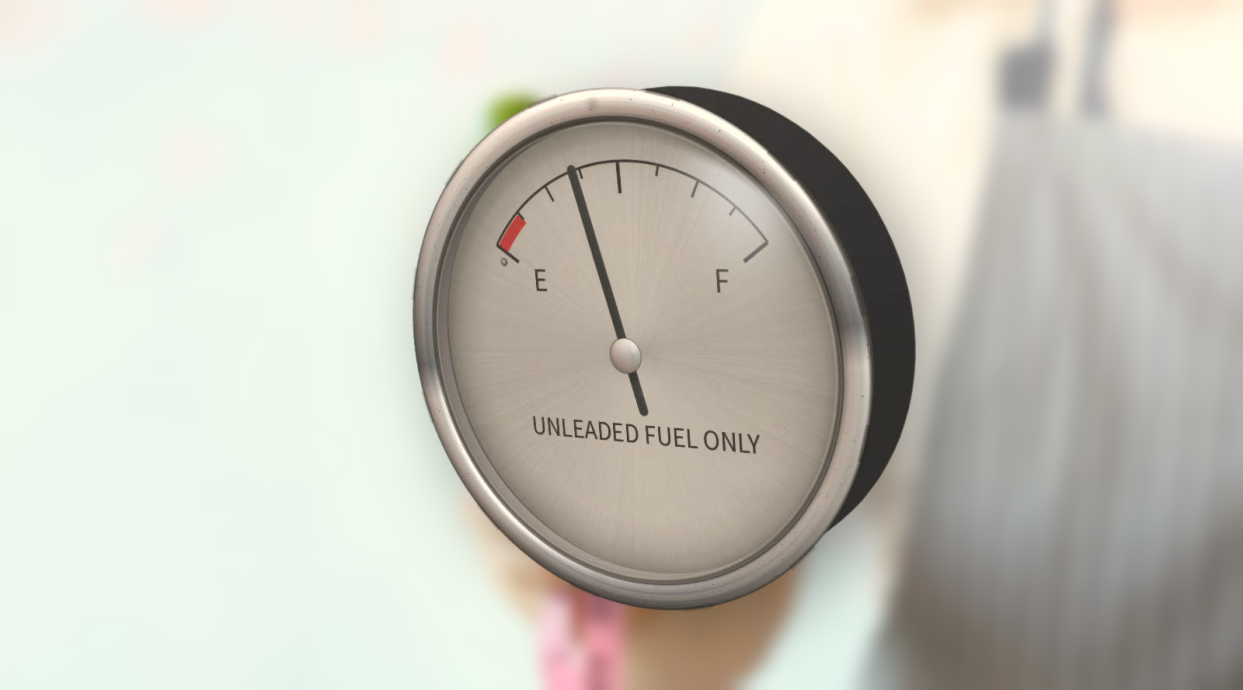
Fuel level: 0.375
